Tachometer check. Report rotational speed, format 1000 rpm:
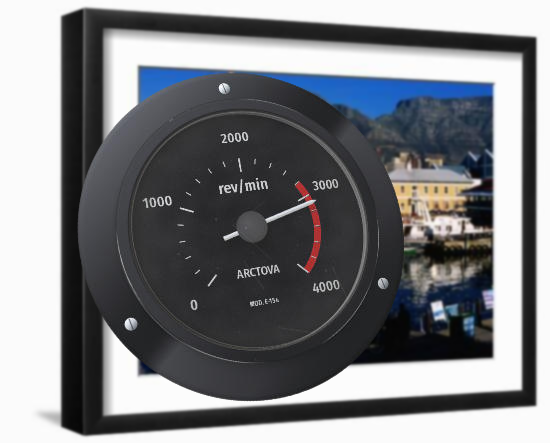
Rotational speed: 3100 rpm
